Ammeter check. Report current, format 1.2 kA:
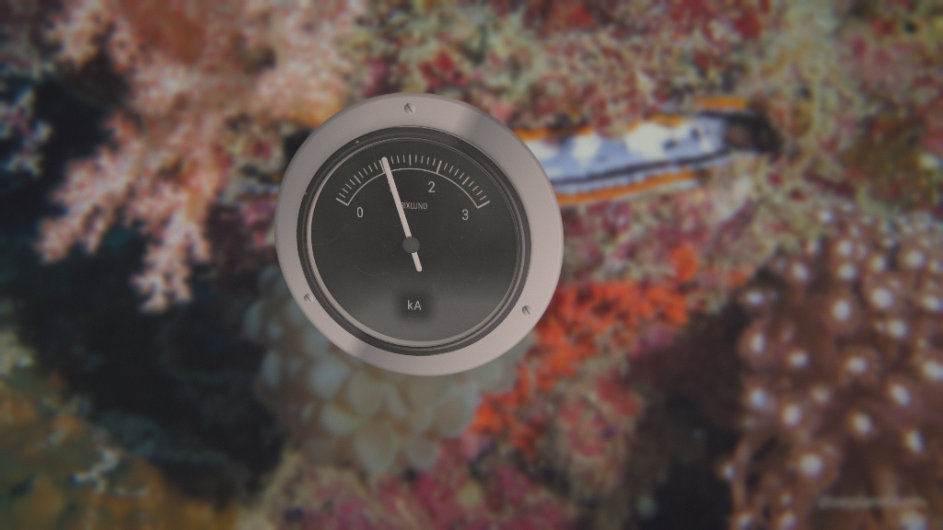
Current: 1.1 kA
